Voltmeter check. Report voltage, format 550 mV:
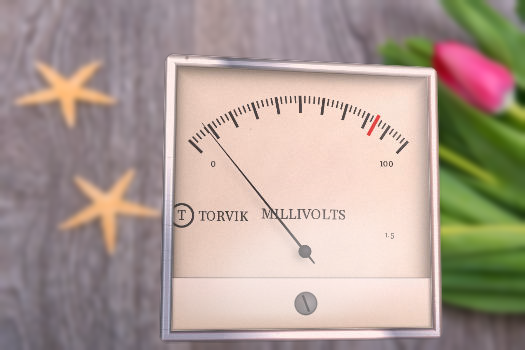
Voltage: 8 mV
